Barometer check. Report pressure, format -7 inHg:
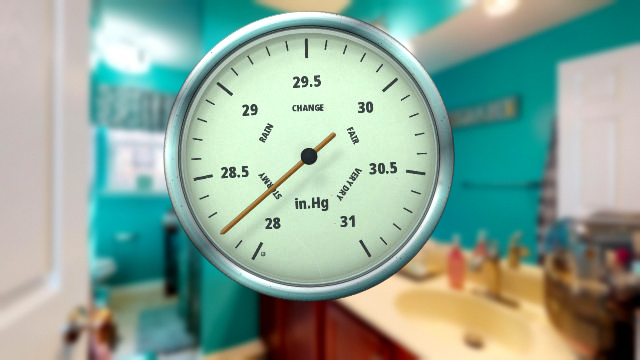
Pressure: 28.2 inHg
